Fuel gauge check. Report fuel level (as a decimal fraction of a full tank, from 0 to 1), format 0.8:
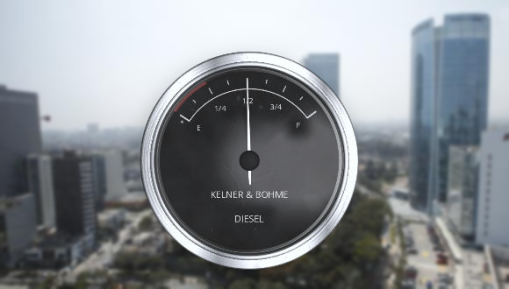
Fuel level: 0.5
